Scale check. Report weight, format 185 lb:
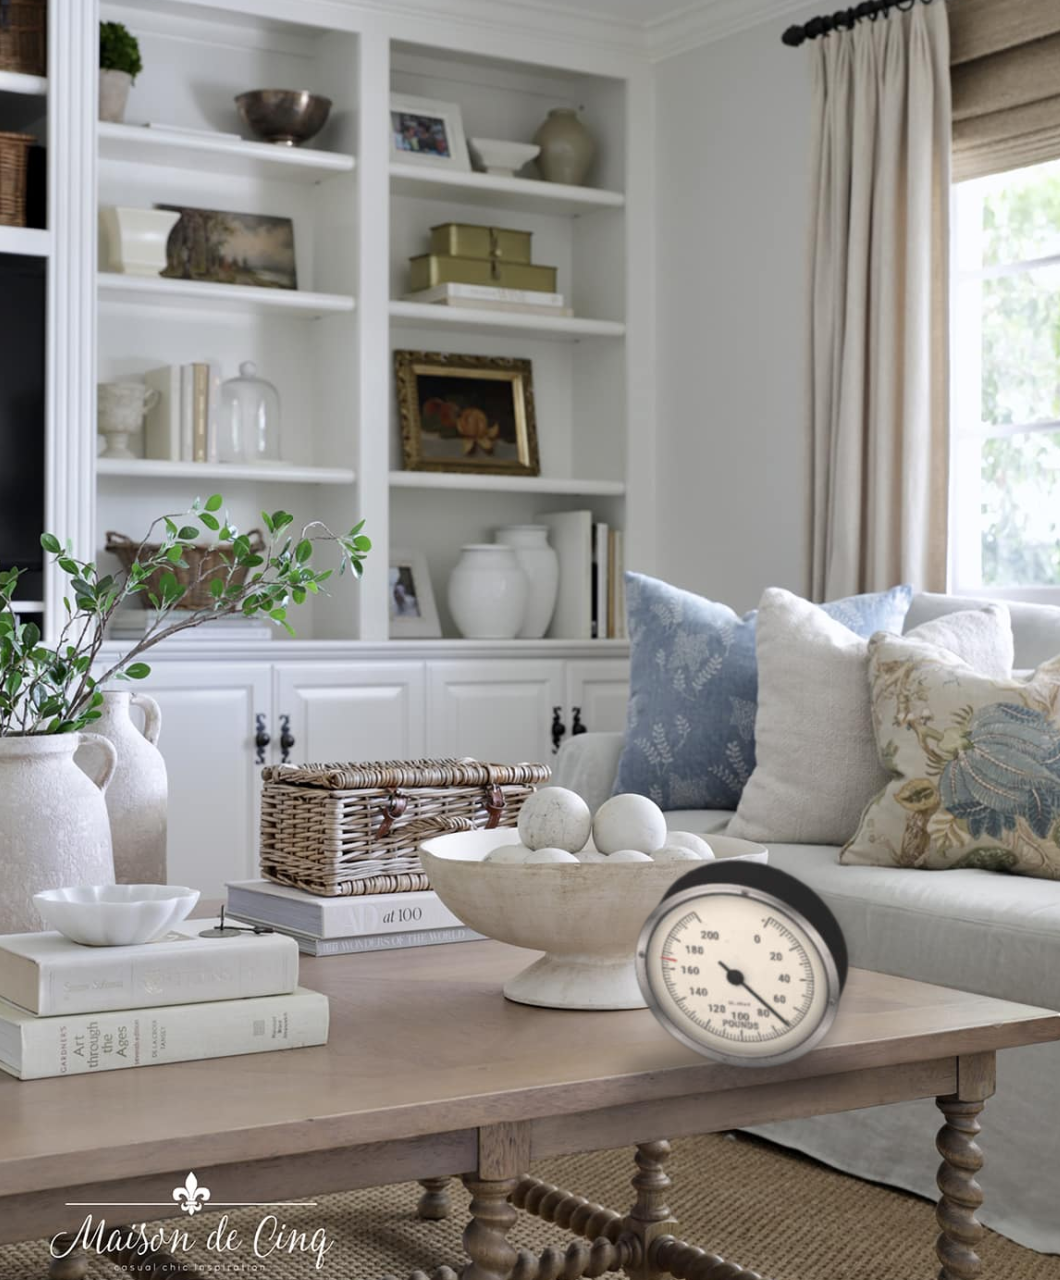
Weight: 70 lb
